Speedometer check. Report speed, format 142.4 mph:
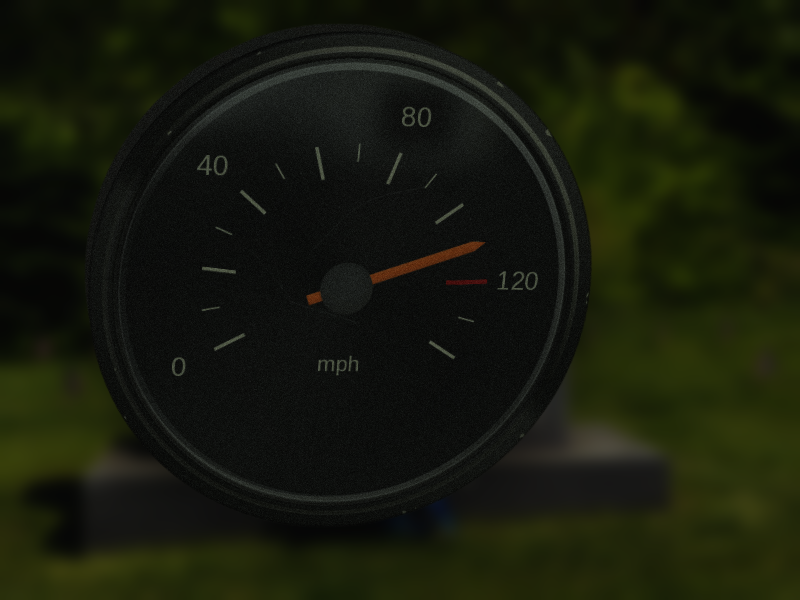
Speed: 110 mph
